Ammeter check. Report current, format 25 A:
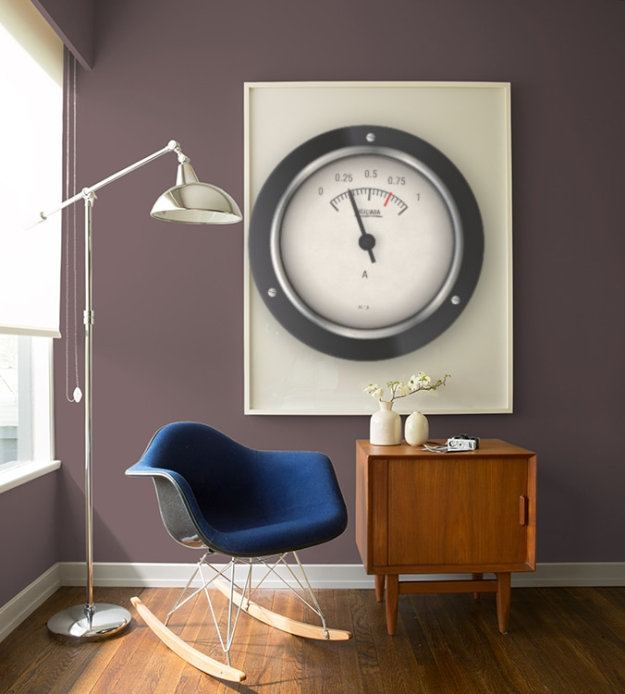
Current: 0.25 A
